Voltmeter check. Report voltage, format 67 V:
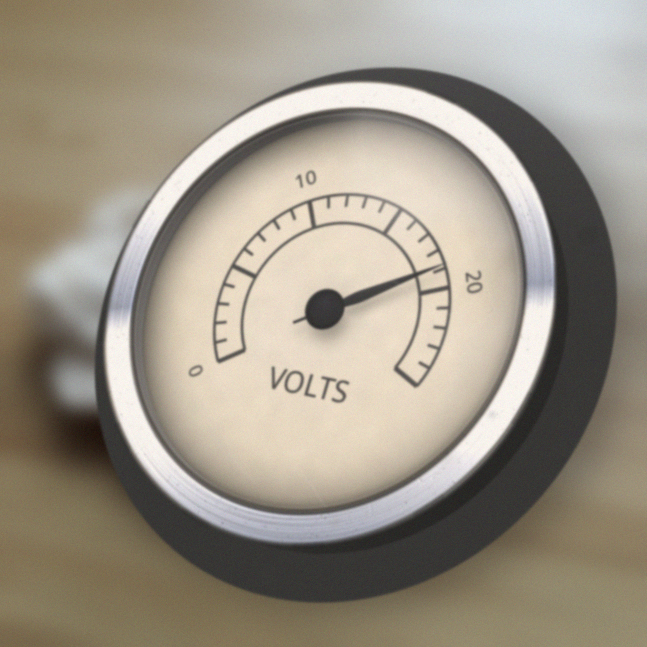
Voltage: 19 V
